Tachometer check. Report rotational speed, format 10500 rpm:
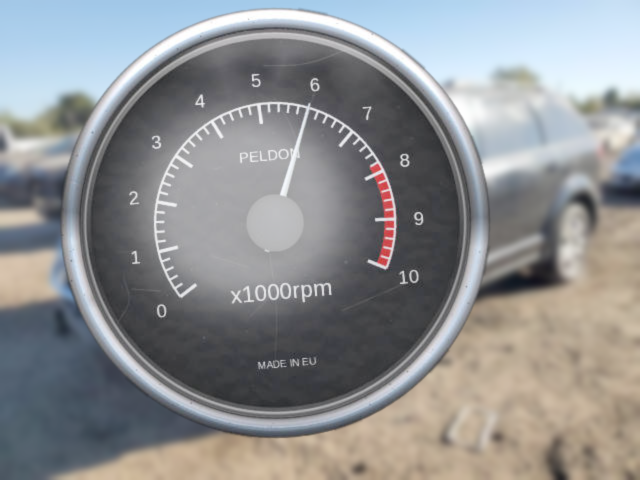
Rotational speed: 6000 rpm
